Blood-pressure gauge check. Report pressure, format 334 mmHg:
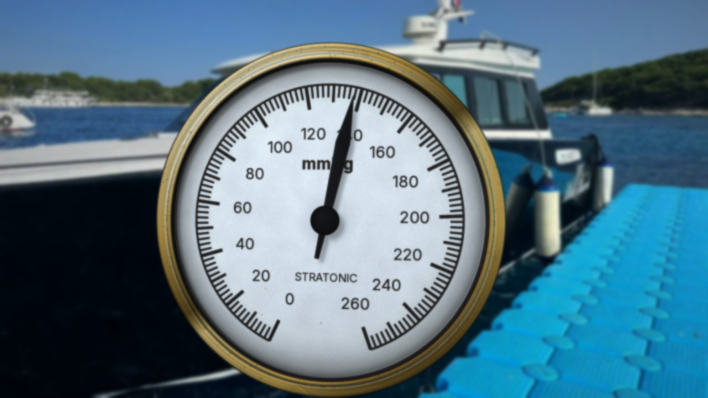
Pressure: 138 mmHg
